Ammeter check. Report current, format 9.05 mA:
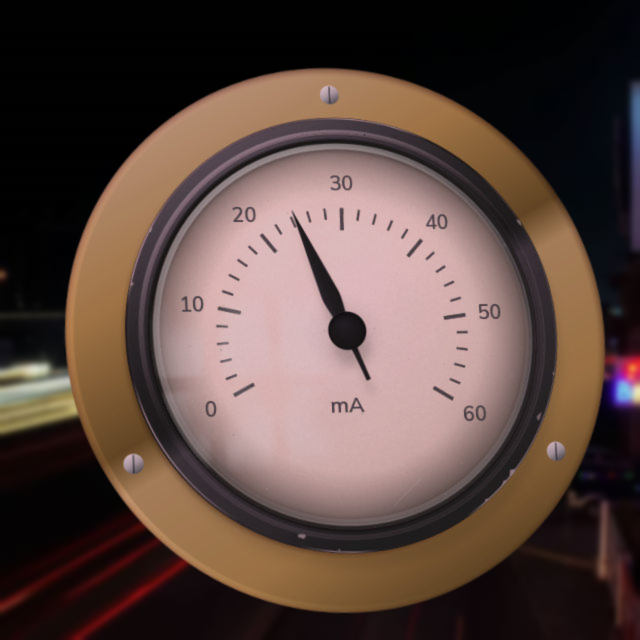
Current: 24 mA
